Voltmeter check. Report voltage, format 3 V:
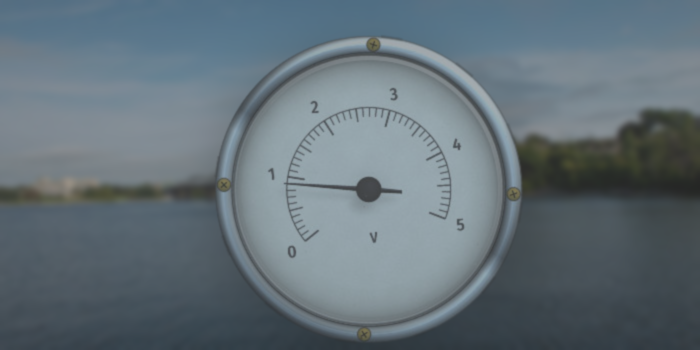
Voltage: 0.9 V
